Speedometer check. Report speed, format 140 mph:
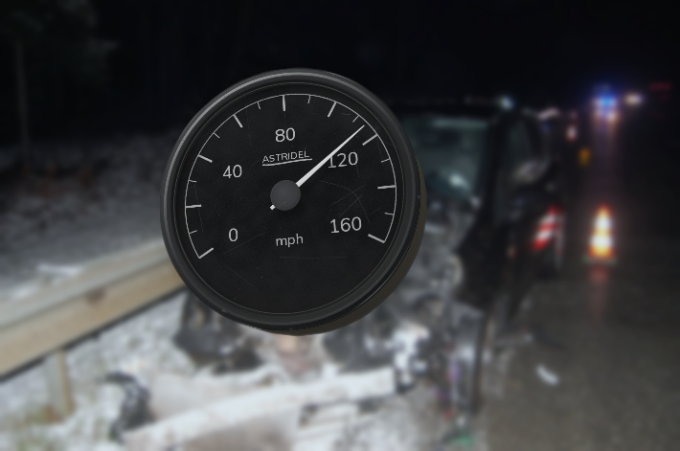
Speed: 115 mph
